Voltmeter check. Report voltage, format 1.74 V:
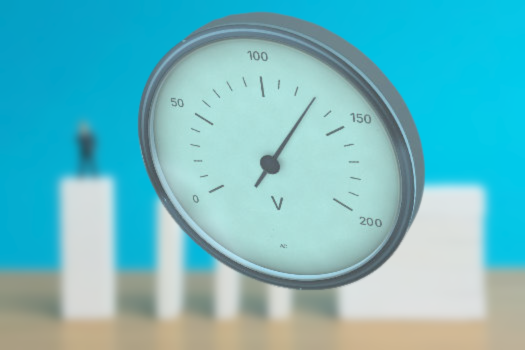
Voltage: 130 V
